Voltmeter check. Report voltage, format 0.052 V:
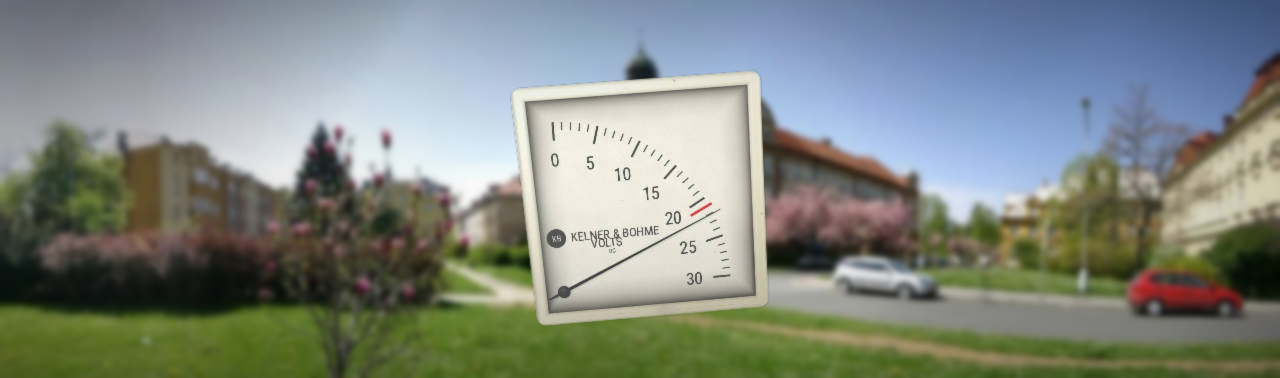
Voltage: 22 V
